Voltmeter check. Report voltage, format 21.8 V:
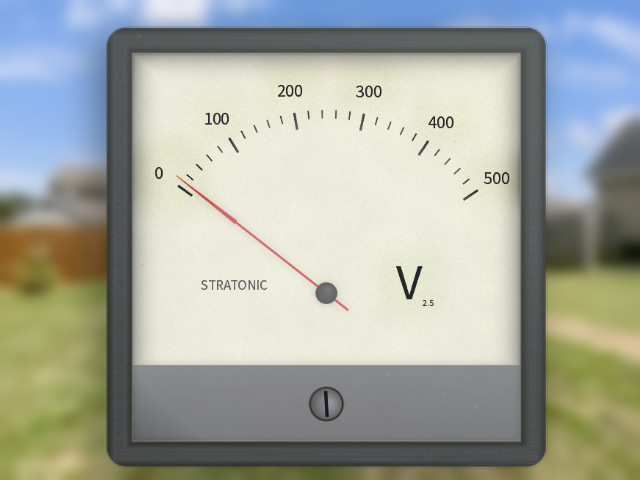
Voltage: 10 V
